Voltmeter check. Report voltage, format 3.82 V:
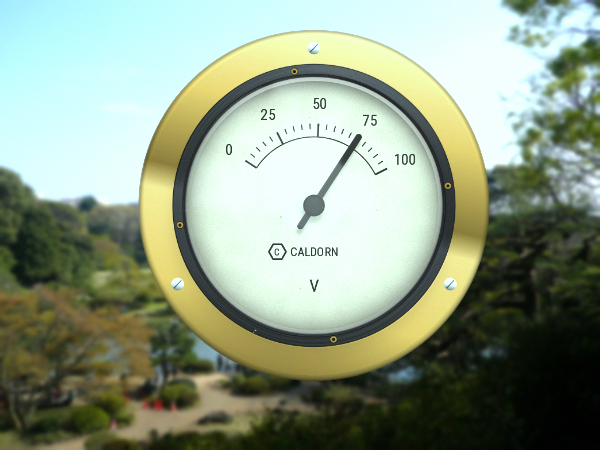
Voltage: 75 V
